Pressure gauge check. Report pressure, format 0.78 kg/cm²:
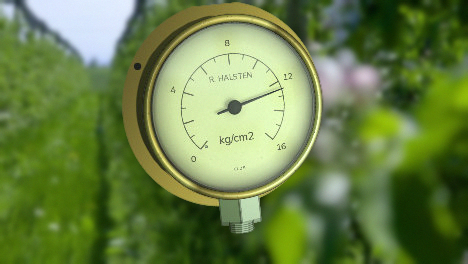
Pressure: 12.5 kg/cm²
